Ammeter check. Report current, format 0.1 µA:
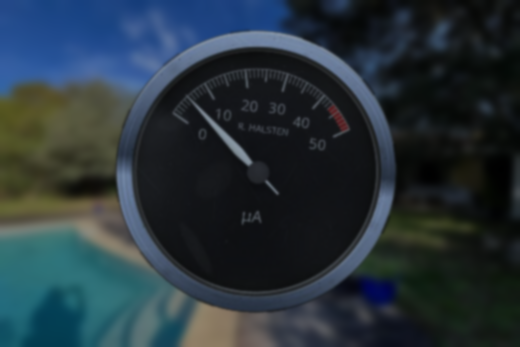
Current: 5 µA
